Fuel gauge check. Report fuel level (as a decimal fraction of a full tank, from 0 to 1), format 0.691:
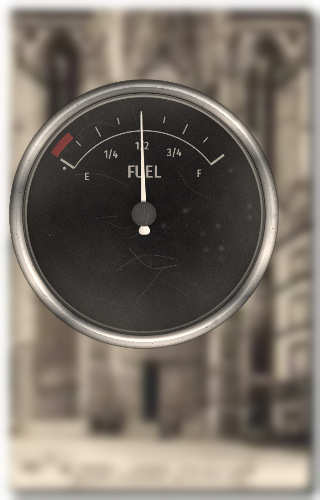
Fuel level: 0.5
